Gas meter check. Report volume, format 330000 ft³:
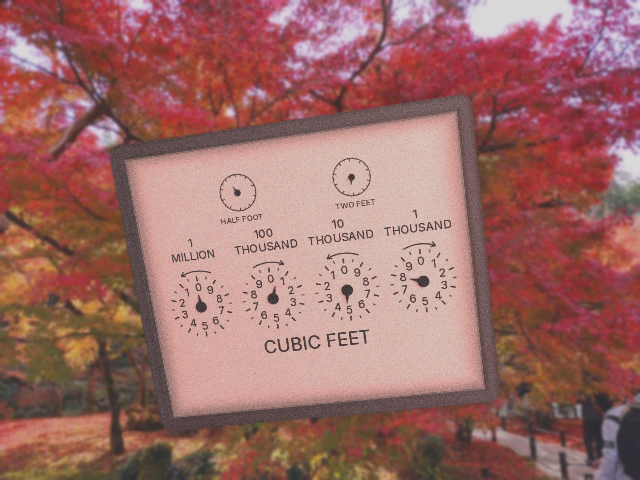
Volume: 4800 ft³
